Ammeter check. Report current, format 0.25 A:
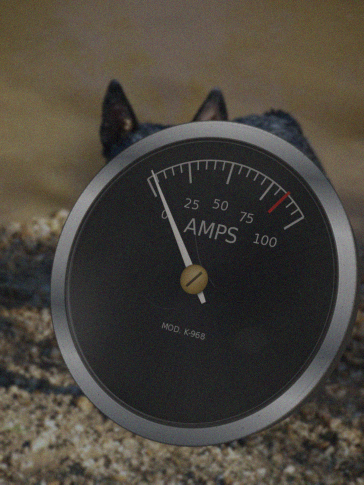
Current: 5 A
